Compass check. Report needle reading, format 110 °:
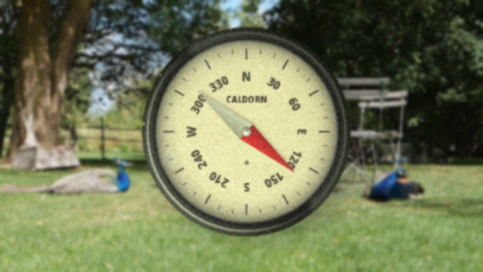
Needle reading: 130 °
